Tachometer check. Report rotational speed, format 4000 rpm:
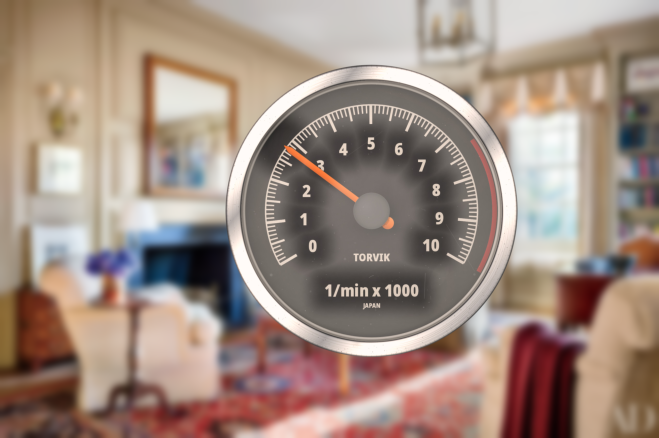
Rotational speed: 2800 rpm
